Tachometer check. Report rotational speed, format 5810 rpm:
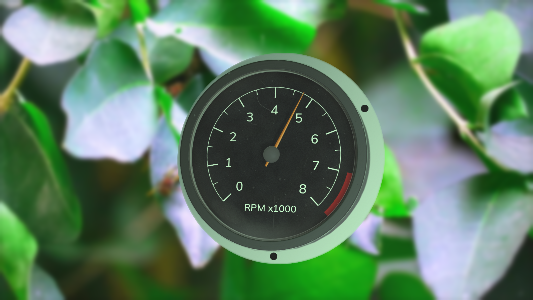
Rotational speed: 4750 rpm
